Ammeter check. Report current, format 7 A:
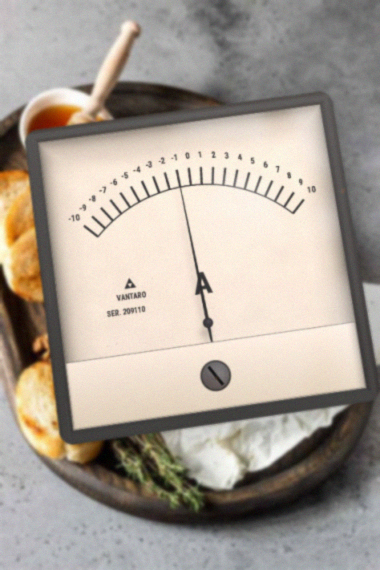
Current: -1 A
